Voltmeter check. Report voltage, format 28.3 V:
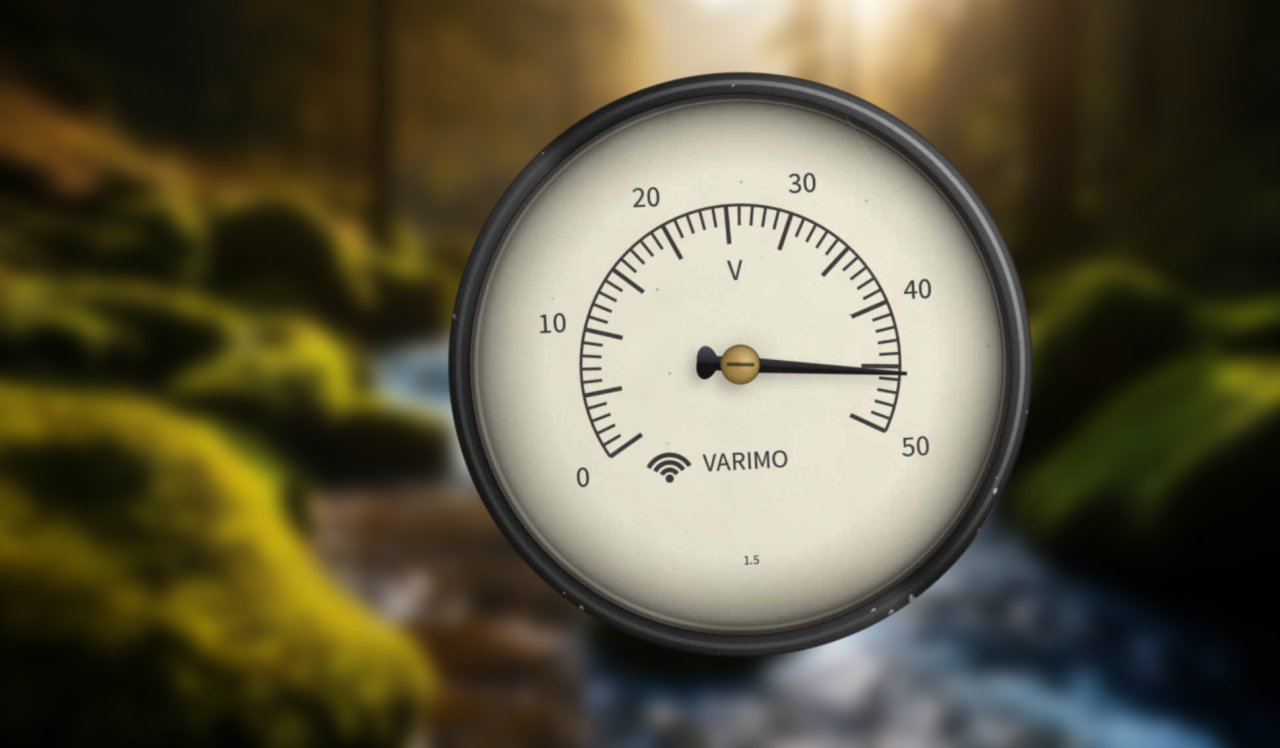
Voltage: 45.5 V
